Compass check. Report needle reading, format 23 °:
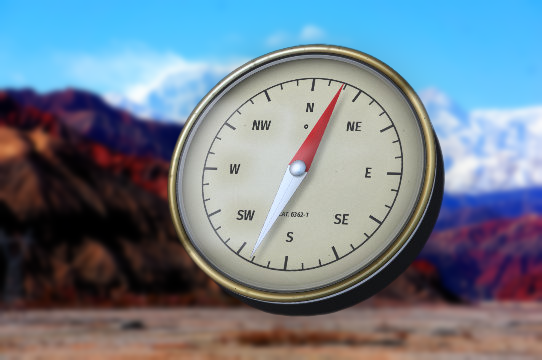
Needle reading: 20 °
